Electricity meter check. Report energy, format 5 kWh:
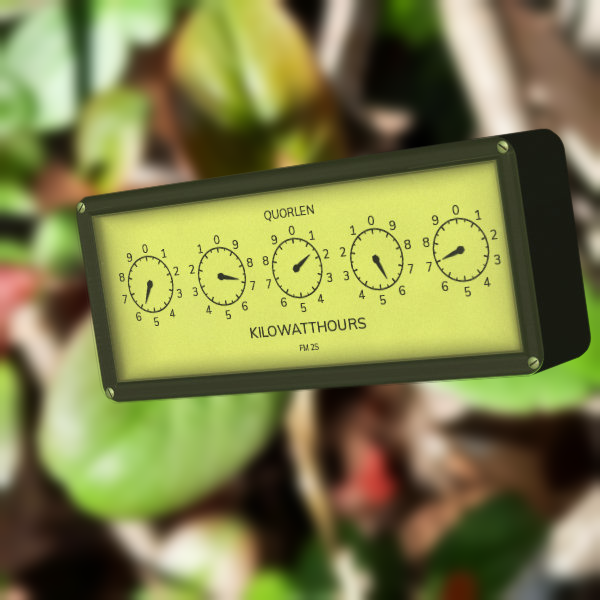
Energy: 57157 kWh
